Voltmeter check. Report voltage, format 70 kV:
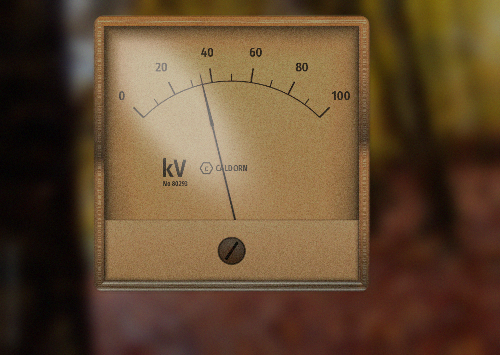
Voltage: 35 kV
